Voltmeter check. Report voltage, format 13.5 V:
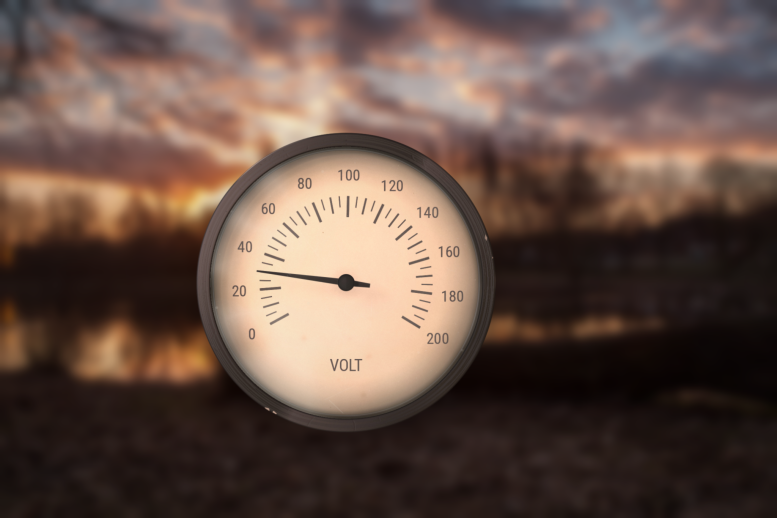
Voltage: 30 V
